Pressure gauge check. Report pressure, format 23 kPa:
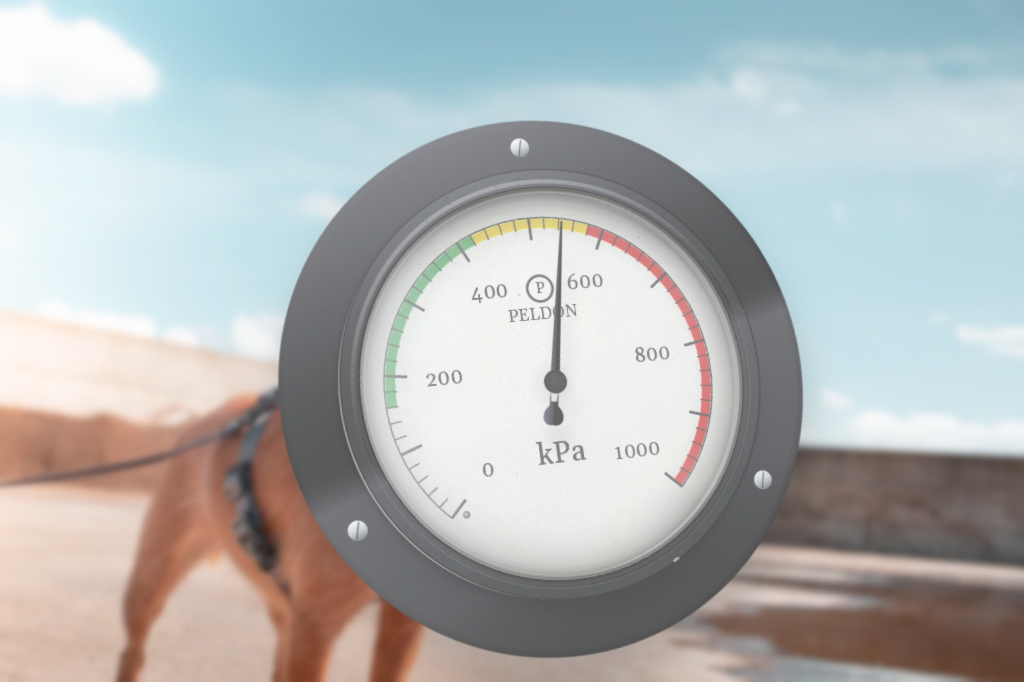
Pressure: 540 kPa
